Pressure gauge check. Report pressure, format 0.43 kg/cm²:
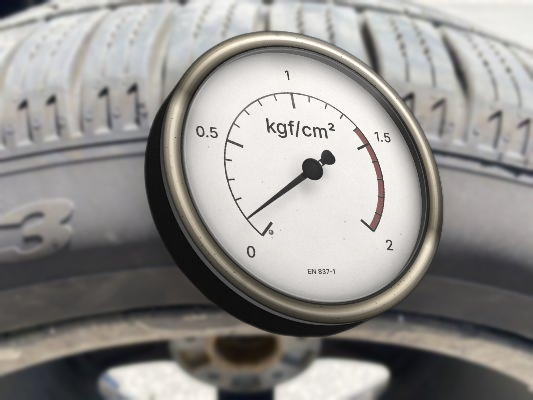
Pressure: 0.1 kg/cm²
